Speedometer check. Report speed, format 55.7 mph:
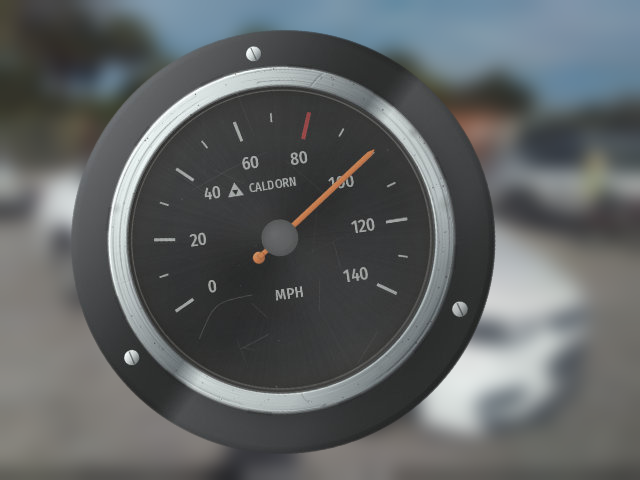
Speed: 100 mph
